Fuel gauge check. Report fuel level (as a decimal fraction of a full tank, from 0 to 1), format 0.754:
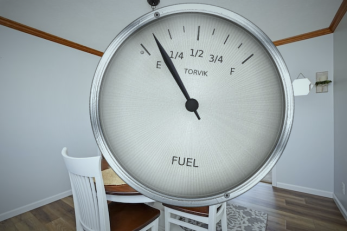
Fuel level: 0.125
